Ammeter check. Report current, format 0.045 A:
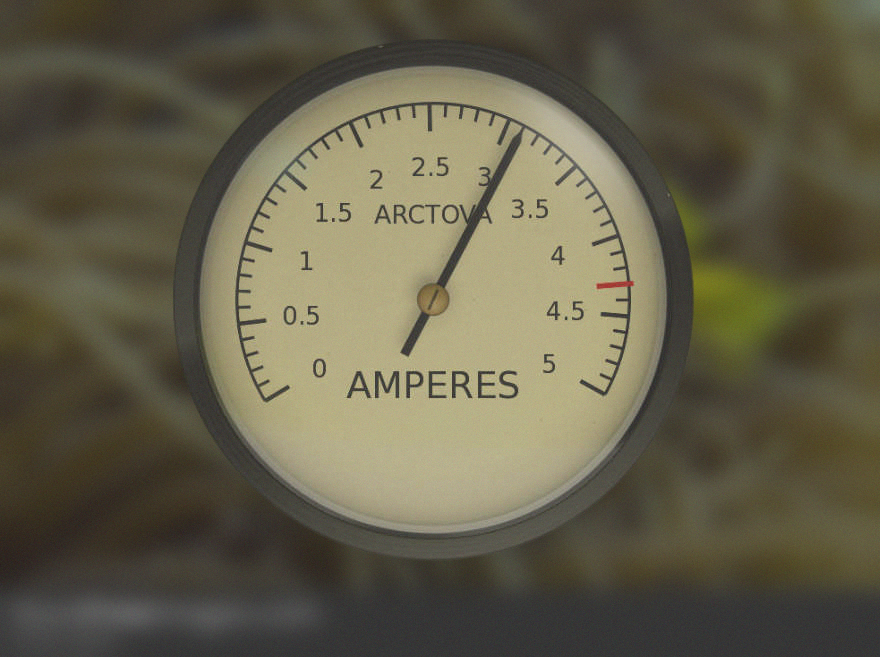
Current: 3.1 A
